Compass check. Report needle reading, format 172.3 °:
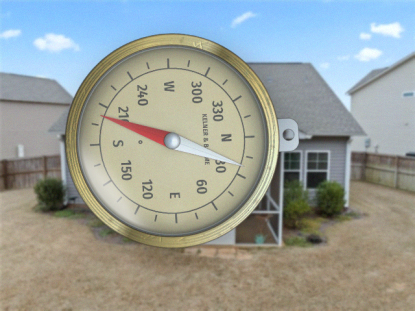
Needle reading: 202.5 °
